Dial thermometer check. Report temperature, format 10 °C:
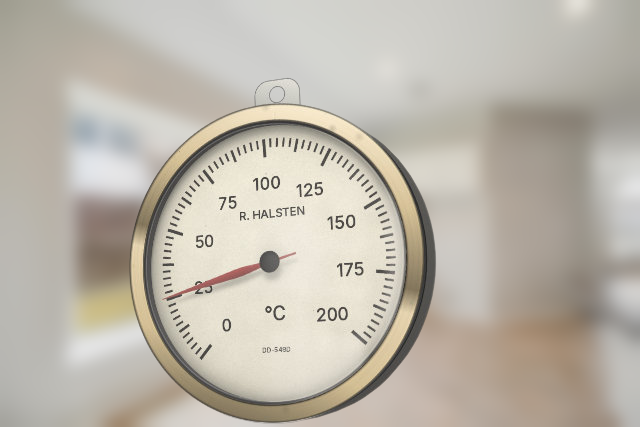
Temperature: 25 °C
